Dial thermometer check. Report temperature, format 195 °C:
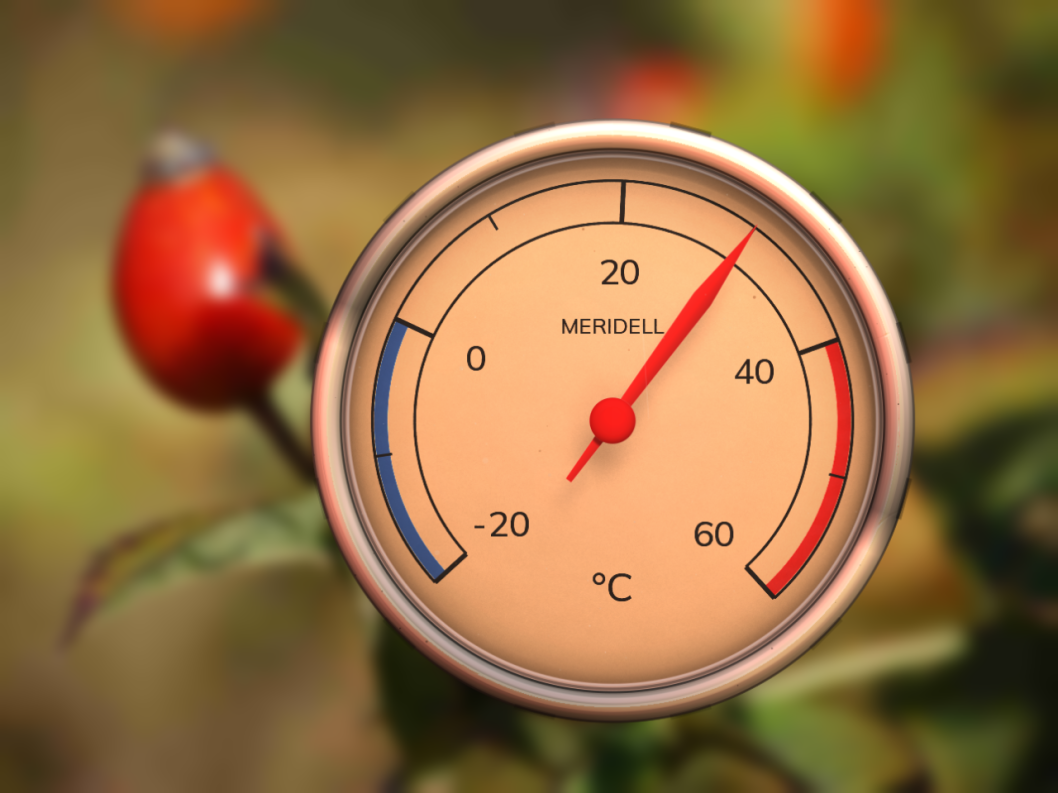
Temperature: 30 °C
